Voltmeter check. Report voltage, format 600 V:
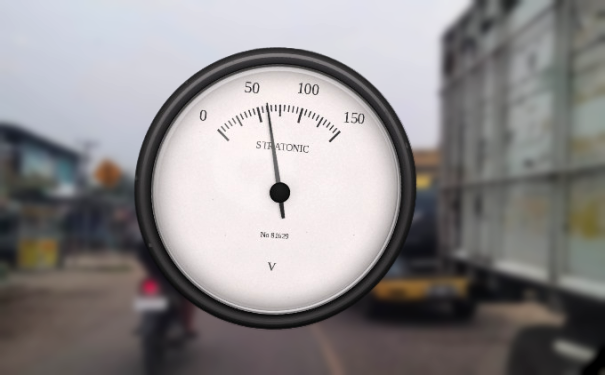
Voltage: 60 V
